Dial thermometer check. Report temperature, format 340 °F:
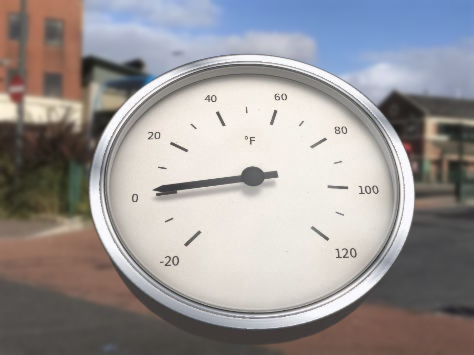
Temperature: 0 °F
